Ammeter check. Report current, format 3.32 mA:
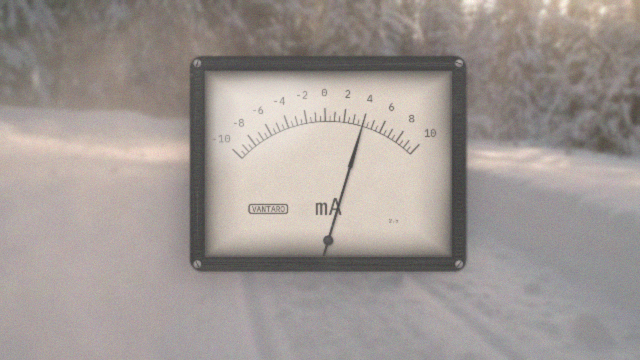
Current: 4 mA
